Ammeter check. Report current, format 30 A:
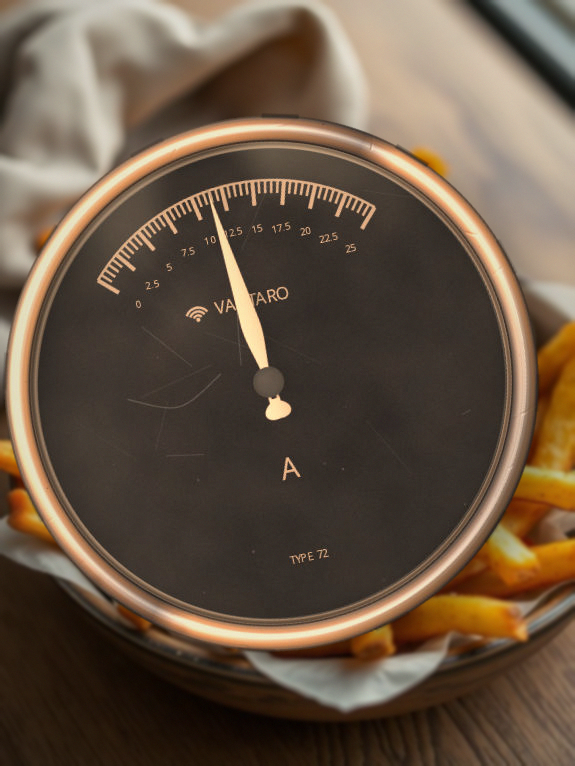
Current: 11.5 A
